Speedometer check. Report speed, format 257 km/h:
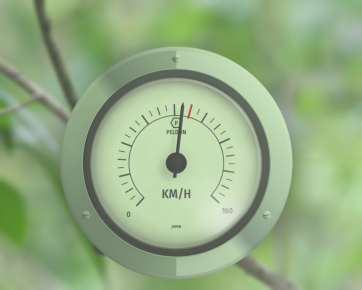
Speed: 85 km/h
